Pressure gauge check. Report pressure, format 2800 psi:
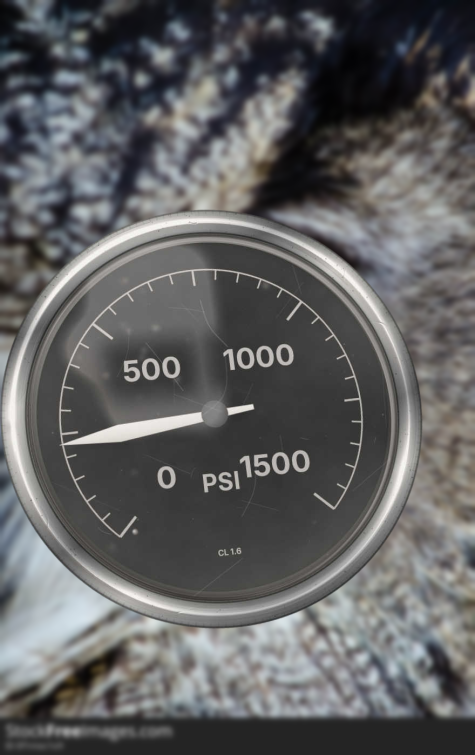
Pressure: 225 psi
